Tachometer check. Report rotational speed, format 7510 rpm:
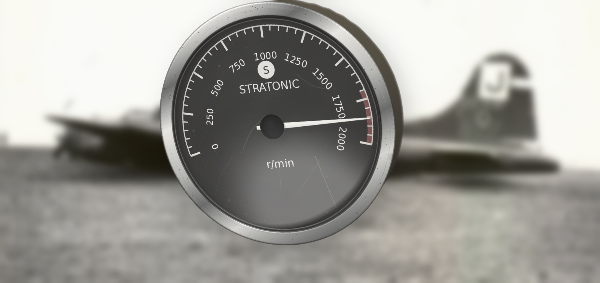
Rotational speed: 1850 rpm
